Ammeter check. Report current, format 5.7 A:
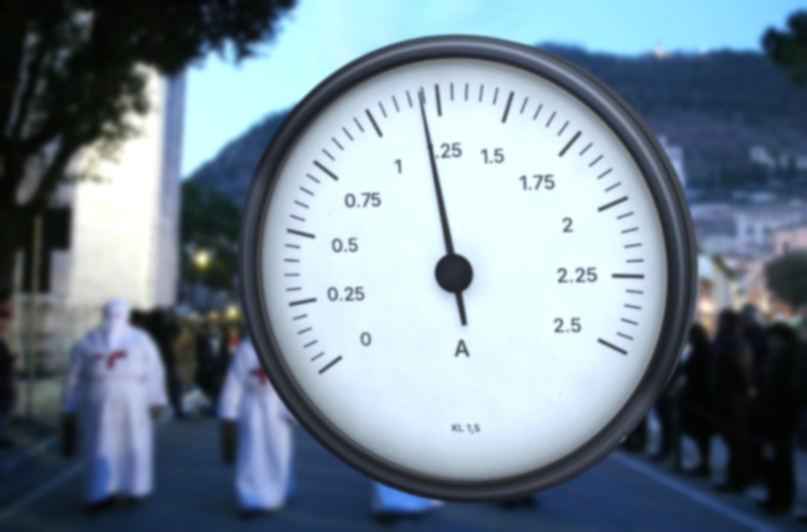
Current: 1.2 A
